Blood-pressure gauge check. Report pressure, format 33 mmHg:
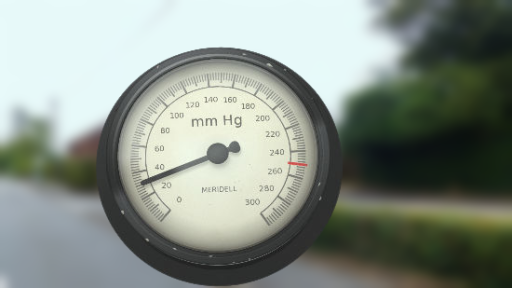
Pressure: 30 mmHg
